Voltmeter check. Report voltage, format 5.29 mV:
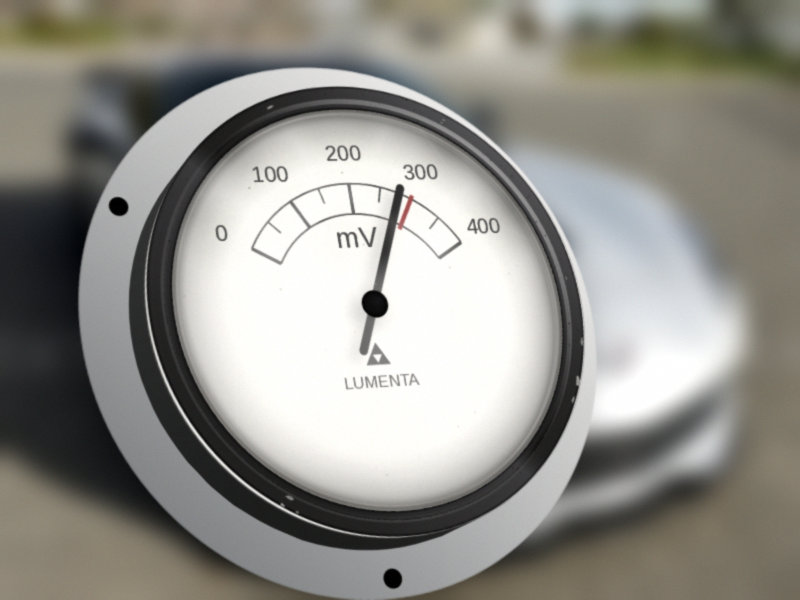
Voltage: 275 mV
